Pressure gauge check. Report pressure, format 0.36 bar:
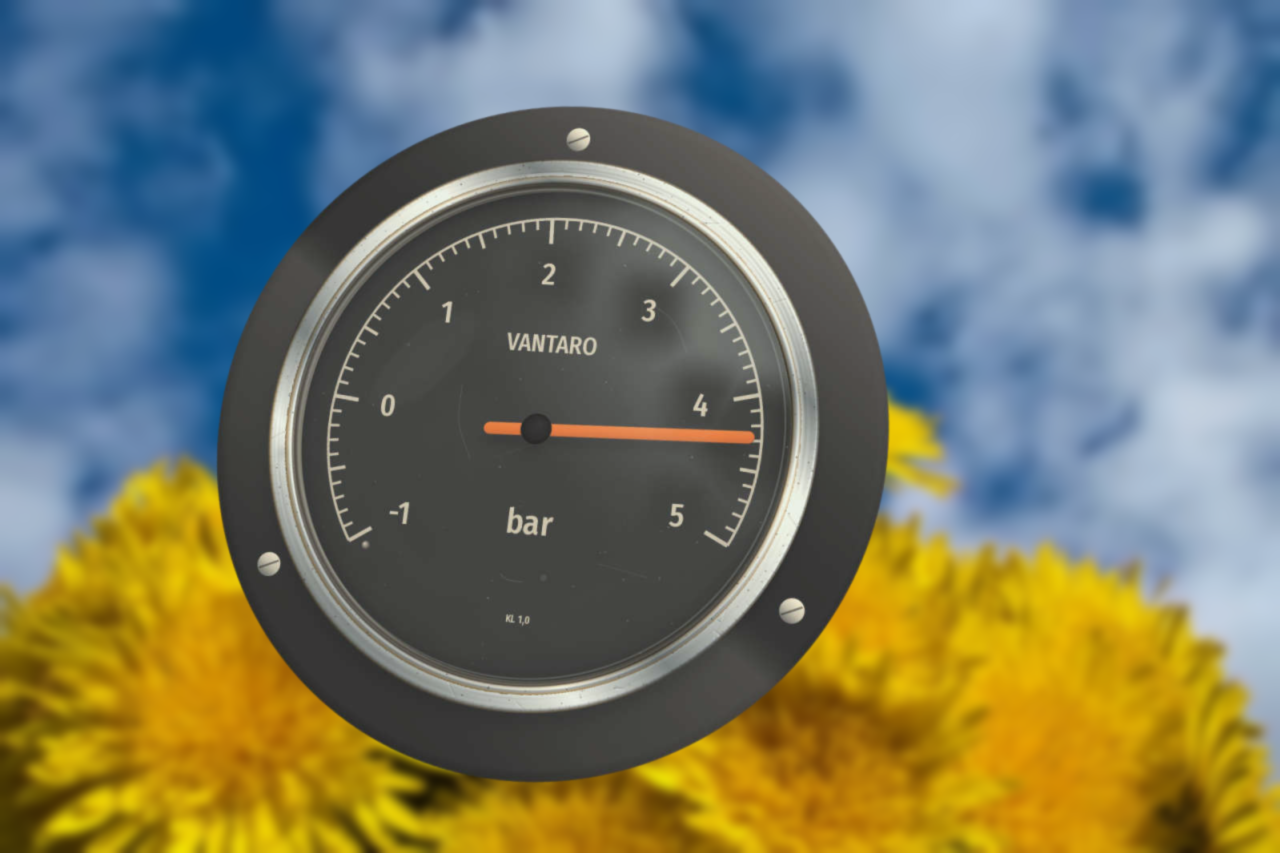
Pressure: 4.3 bar
